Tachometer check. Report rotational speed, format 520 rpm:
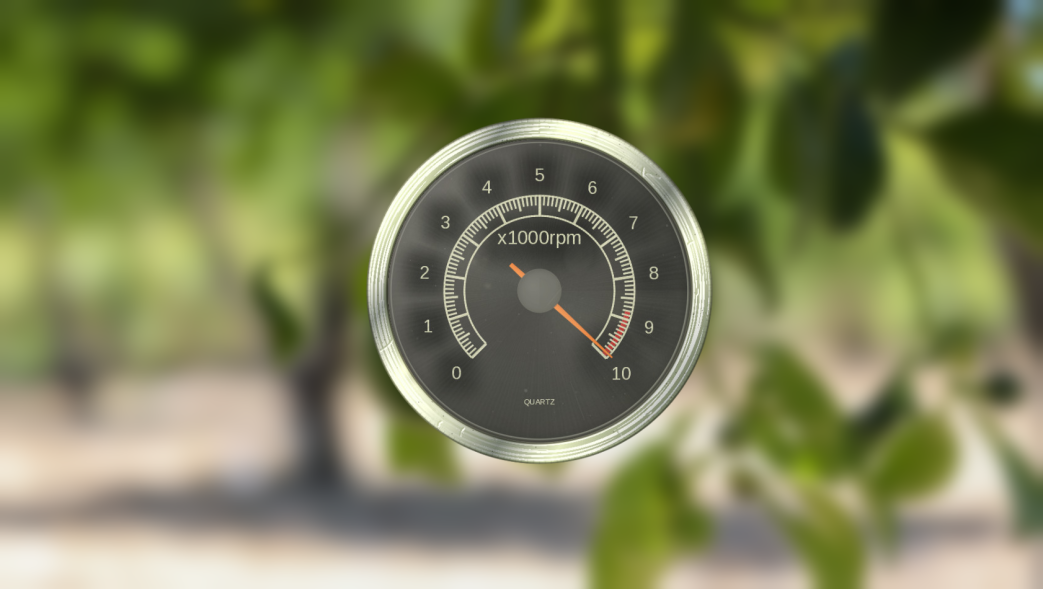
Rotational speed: 9900 rpm
